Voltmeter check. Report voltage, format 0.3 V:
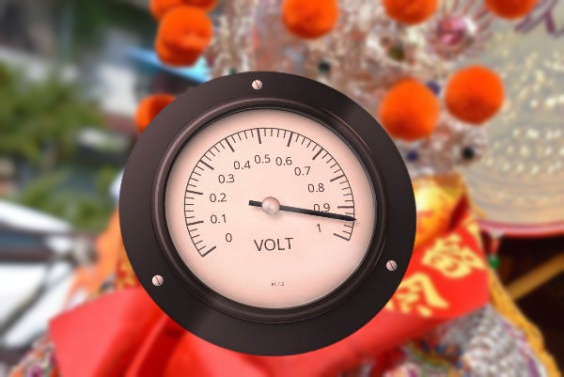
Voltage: 0.94 V
